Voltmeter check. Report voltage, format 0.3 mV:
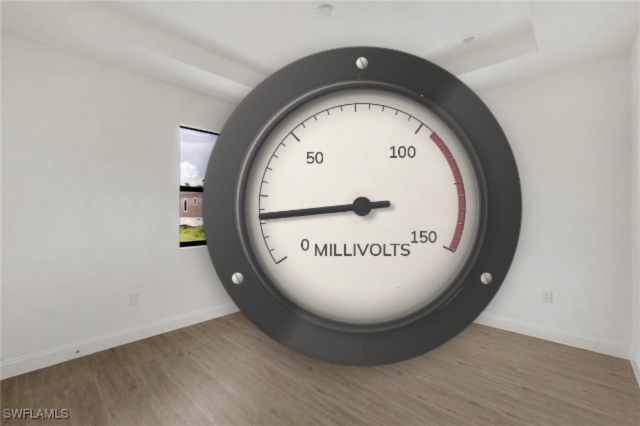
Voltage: 17.5 mV
